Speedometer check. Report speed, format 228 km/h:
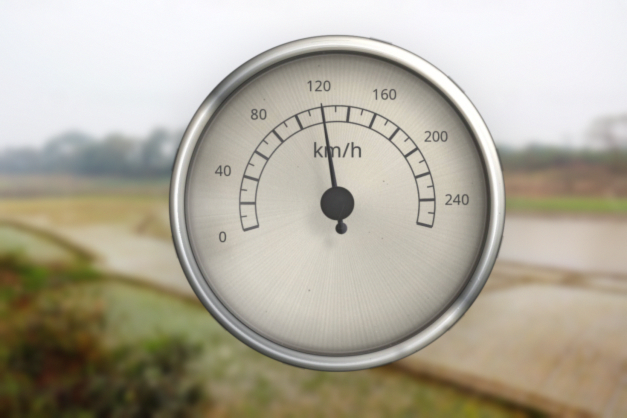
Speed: 120 km/h
